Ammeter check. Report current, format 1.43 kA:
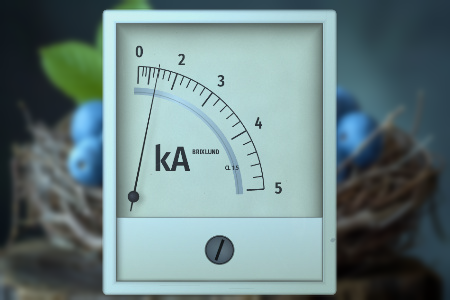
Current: 1.4 kA
